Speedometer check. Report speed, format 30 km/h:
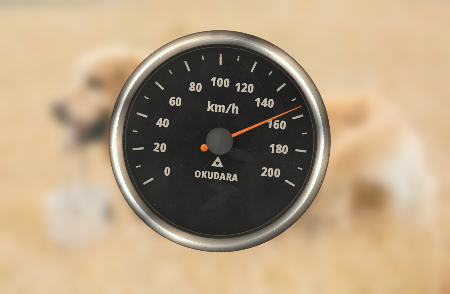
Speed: 155 km/h
